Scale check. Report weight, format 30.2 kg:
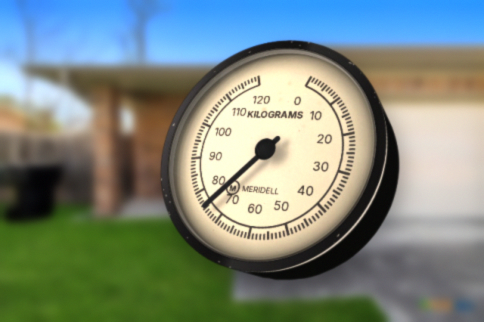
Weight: 75 kg
